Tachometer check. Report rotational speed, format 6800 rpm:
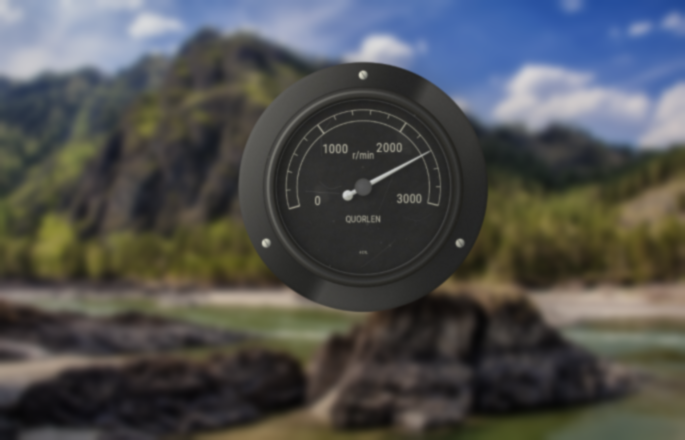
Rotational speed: 2400 rpm
